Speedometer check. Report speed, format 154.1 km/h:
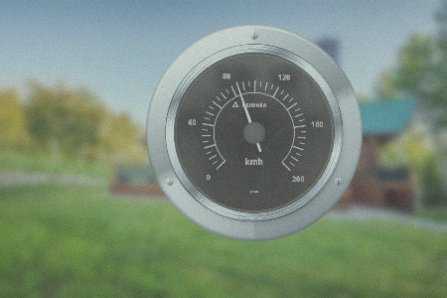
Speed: 85 km/h
